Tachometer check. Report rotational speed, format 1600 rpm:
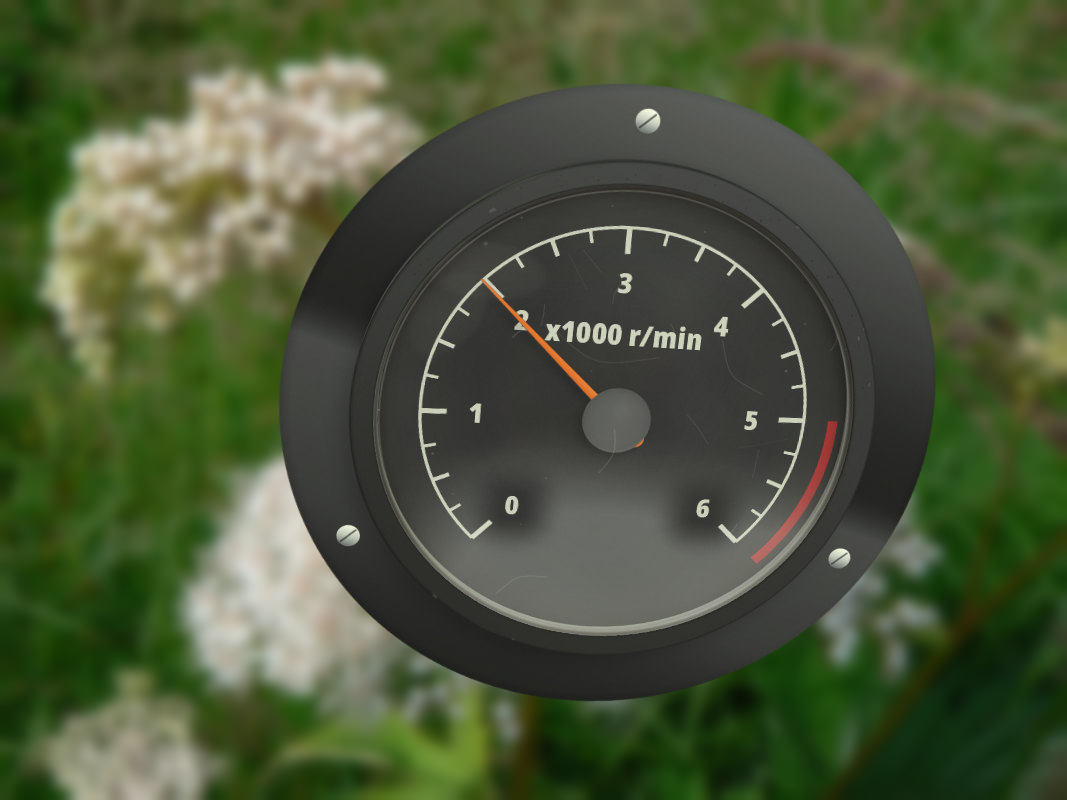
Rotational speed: 2000 rpm
